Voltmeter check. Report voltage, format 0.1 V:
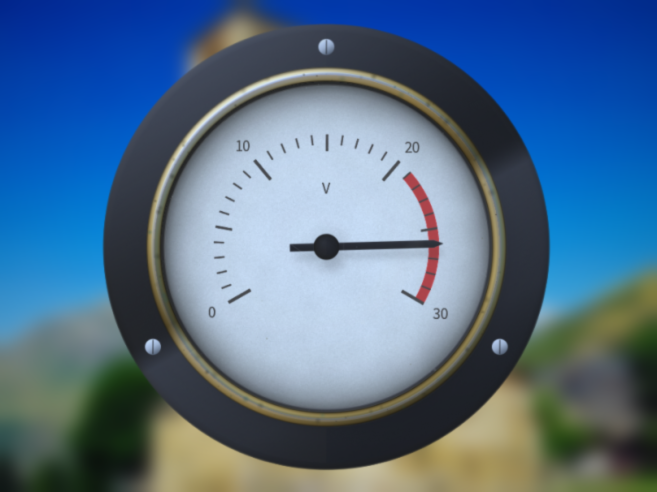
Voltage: 26 V
